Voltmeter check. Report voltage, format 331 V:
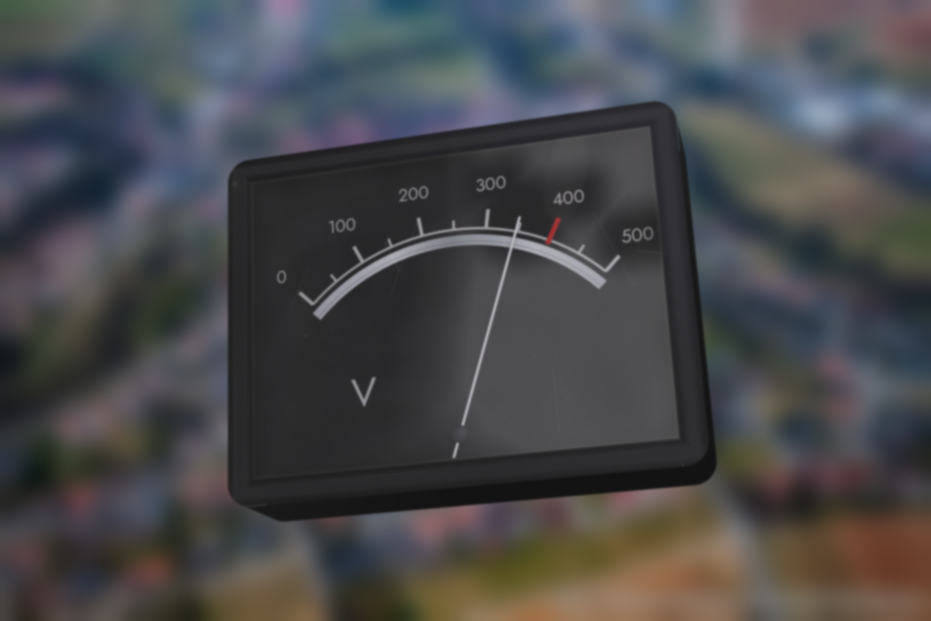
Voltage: 350 V
